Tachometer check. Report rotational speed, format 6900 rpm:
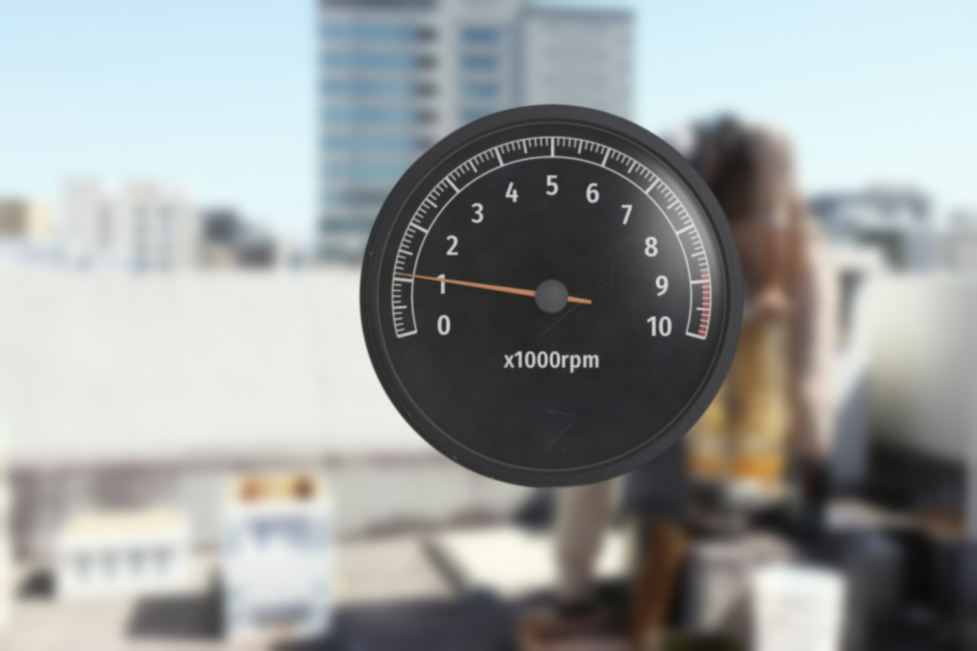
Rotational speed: 1100 rpm
